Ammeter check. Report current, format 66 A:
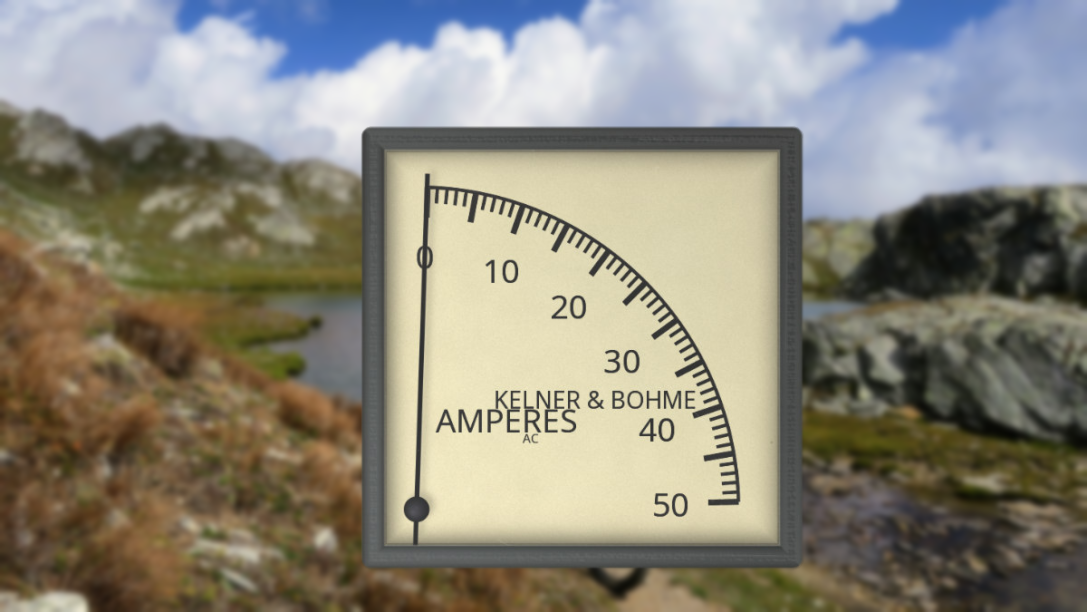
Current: 0 A
